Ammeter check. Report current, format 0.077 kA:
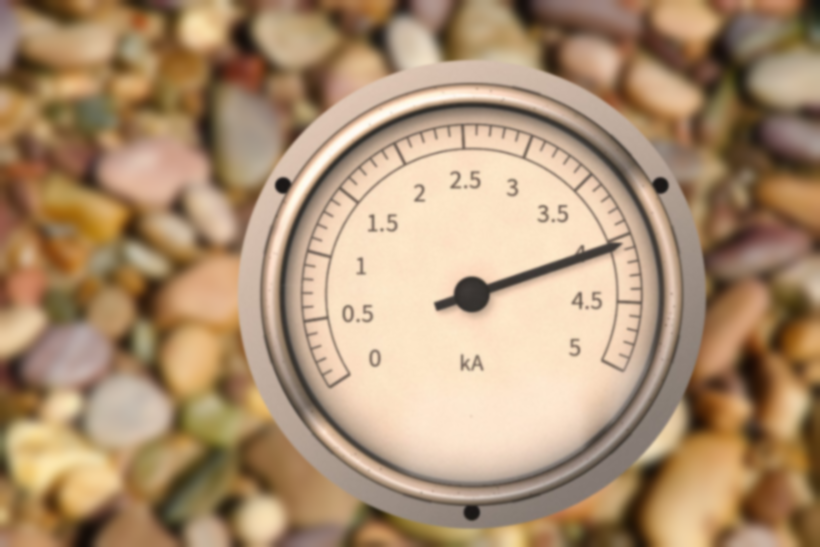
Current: 4.05 kA
